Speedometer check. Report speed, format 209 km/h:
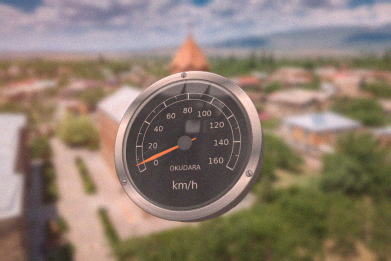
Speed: 5 km/h
